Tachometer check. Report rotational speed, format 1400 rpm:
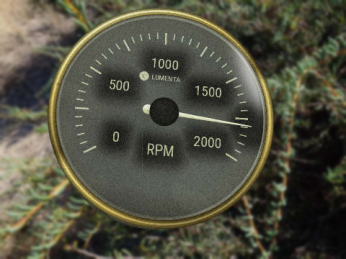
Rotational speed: 1800 rpm
